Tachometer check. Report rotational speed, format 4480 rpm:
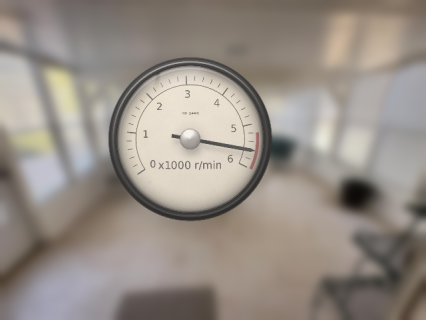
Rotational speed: 5600 rpm
